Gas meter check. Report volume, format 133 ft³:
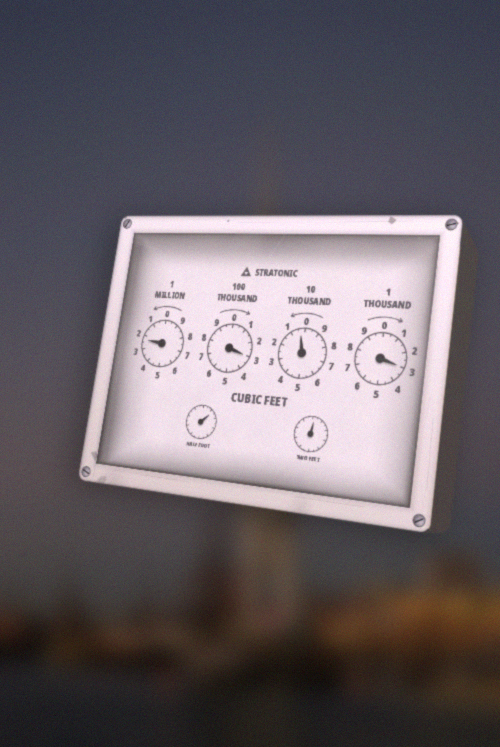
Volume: 230300 ft³
